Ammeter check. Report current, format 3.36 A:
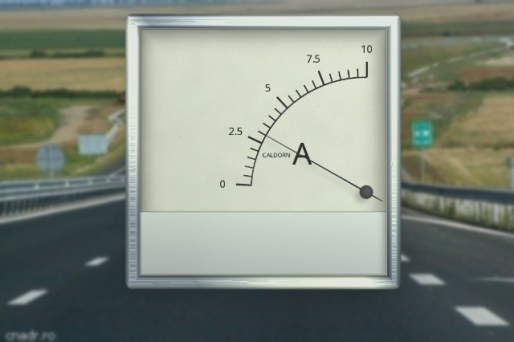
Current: 3 A
